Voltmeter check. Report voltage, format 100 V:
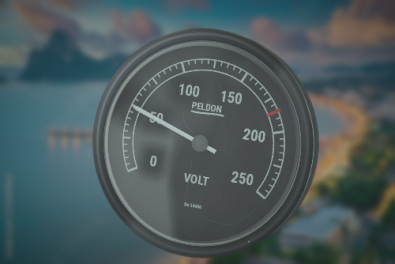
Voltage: 50 V
